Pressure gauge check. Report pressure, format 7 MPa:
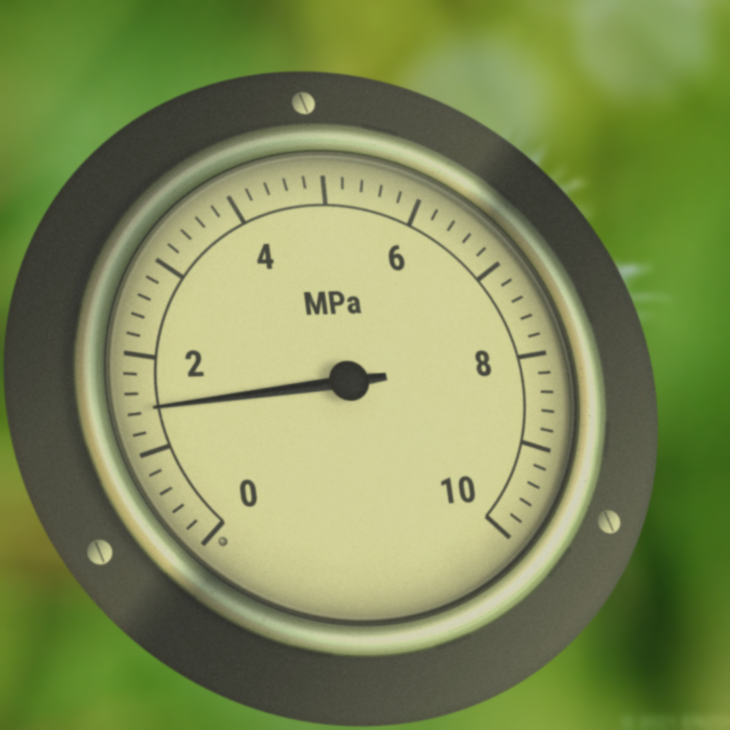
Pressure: 1.4 MPa
